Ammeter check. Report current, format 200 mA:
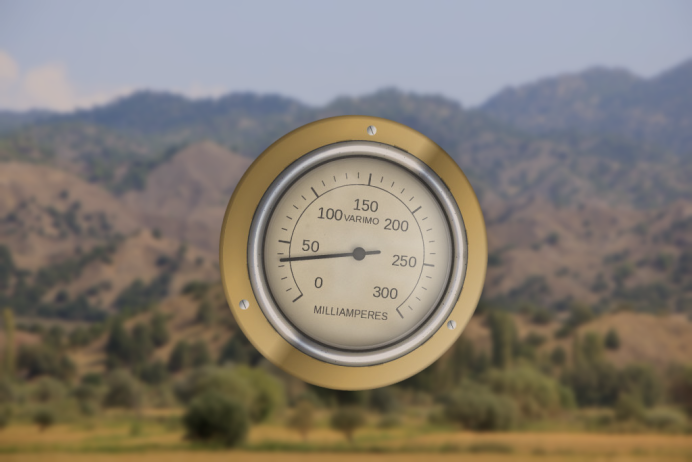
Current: 35 mA
